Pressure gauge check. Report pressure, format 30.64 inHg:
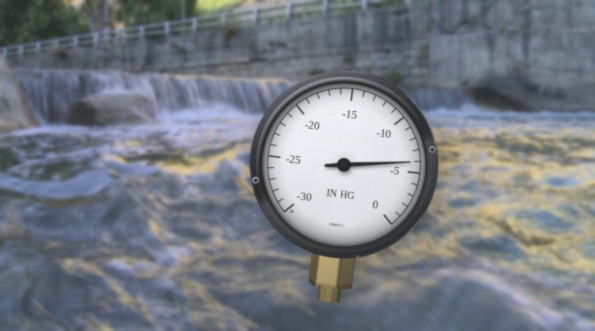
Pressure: -6 inHg
